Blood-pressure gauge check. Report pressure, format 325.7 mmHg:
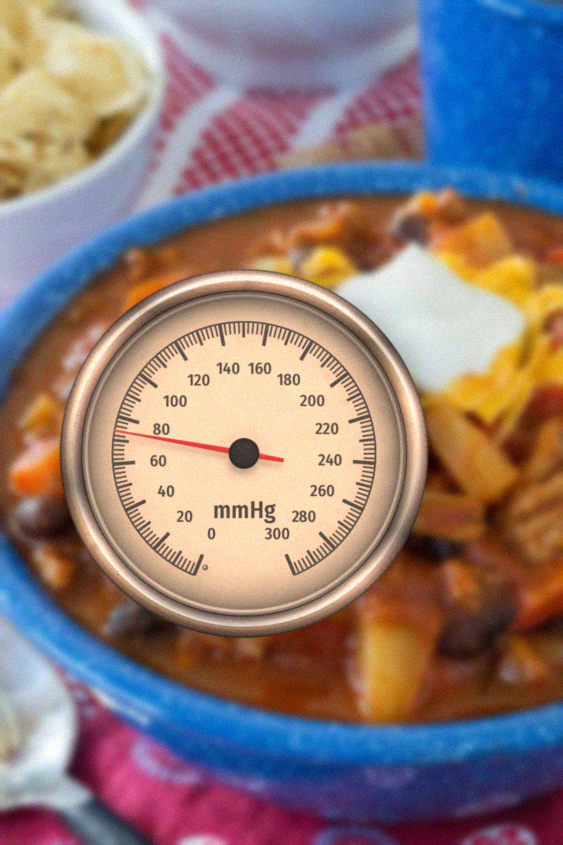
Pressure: 74 mmHg
